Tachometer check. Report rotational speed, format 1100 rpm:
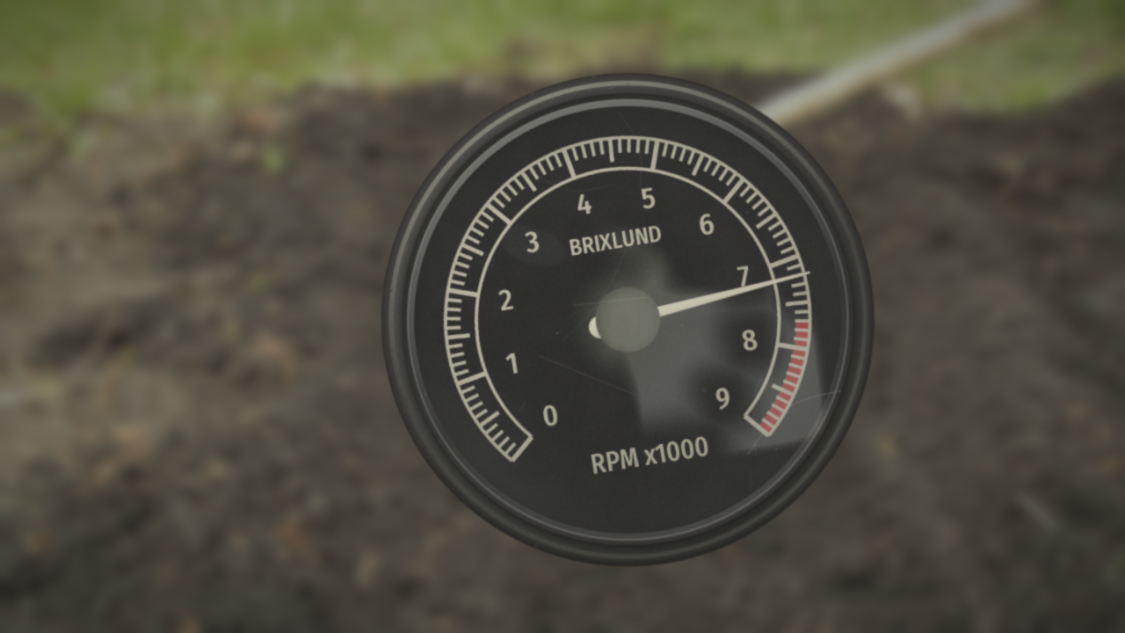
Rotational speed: 7200 rpm
